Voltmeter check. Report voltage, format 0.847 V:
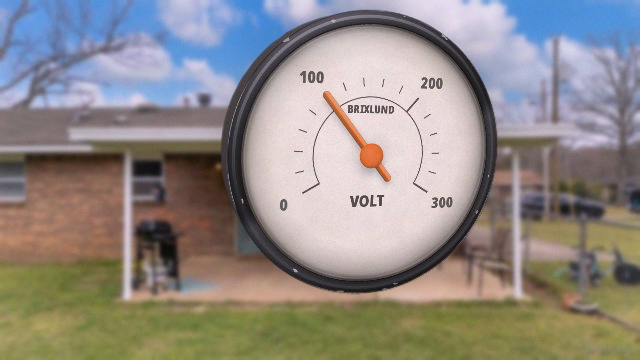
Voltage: 100 V
